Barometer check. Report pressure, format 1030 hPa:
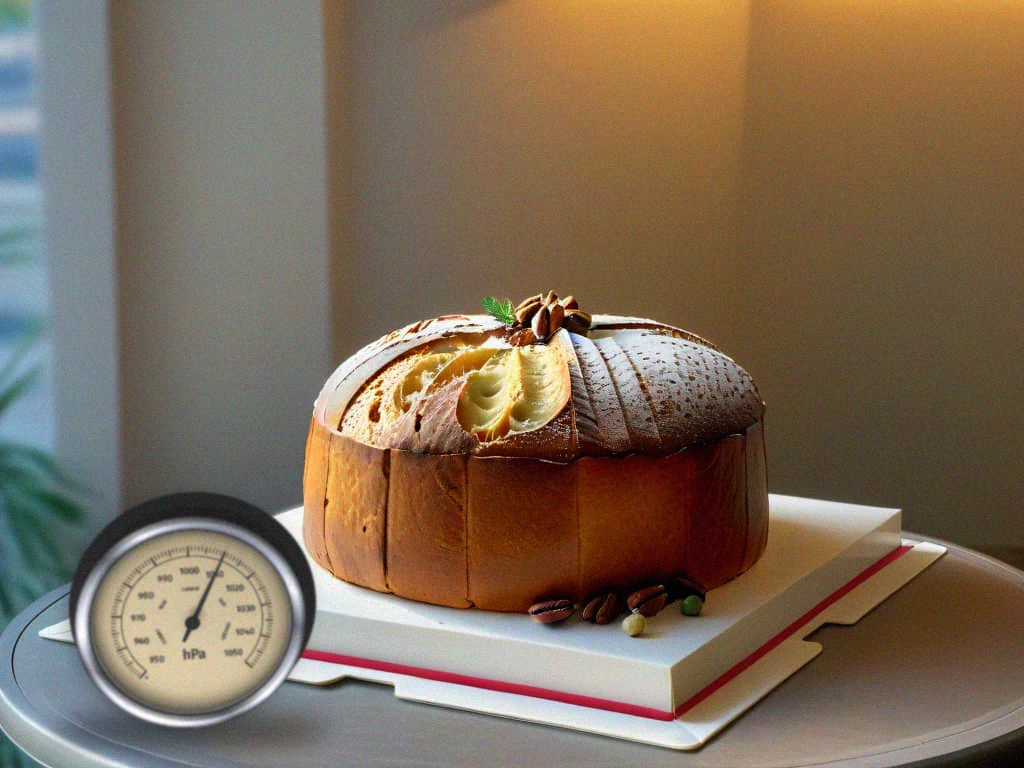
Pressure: 1010 hPa
